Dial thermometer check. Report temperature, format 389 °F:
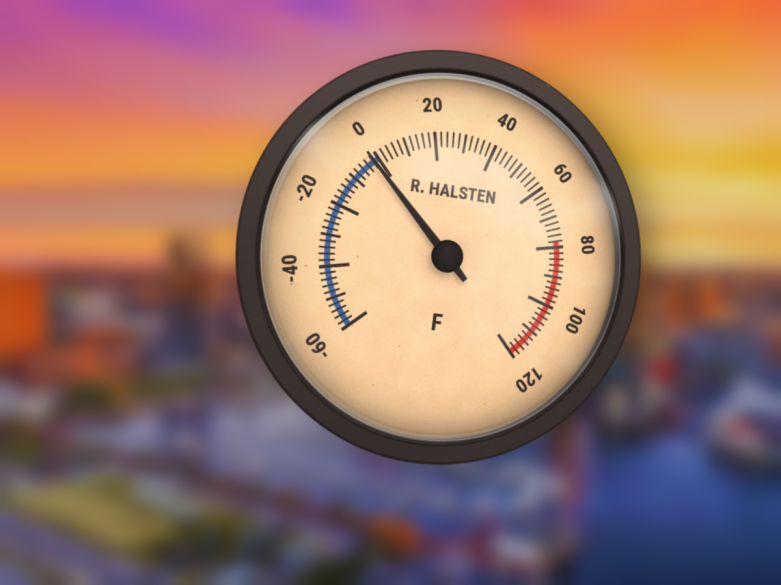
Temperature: -2 °F
